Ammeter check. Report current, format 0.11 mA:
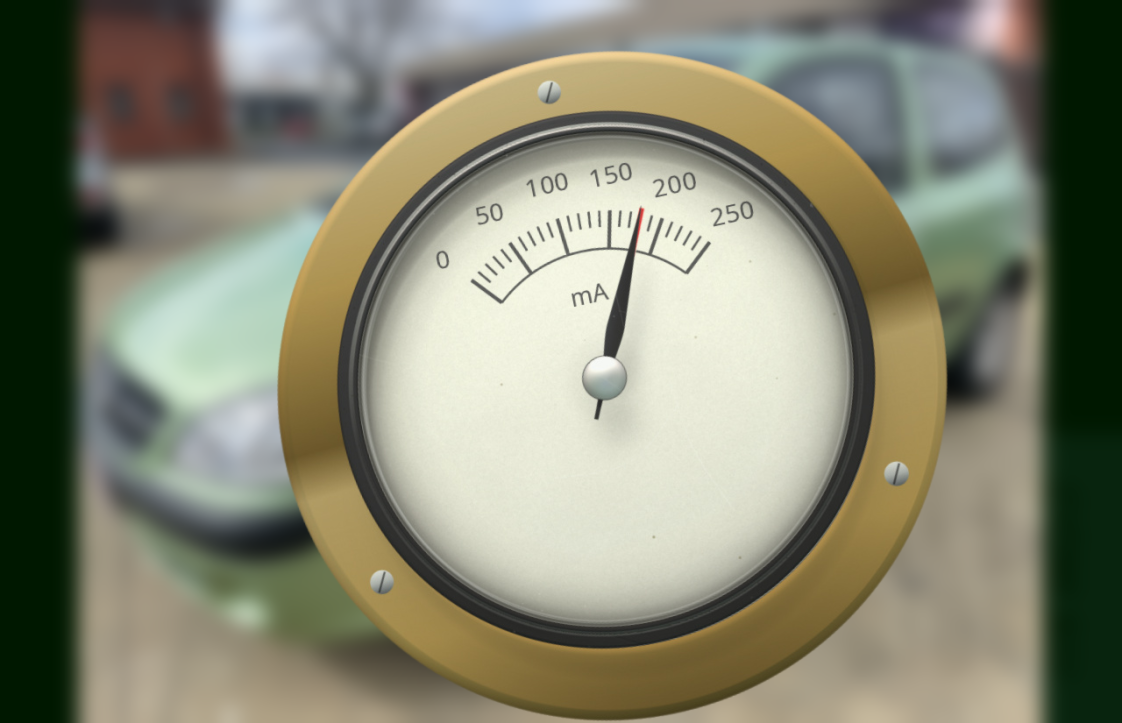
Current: 180 mA
